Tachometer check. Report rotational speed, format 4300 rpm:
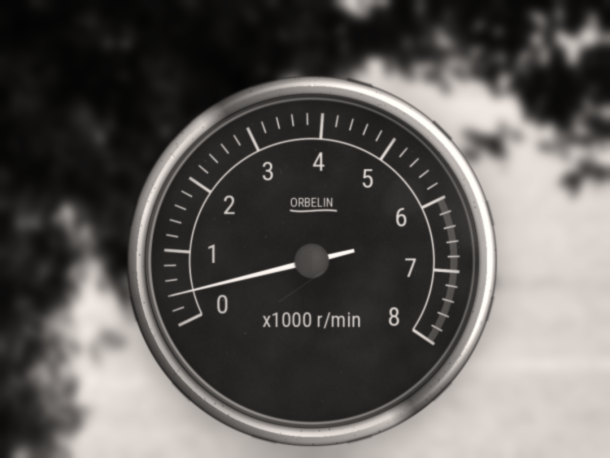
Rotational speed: 400 rpm
